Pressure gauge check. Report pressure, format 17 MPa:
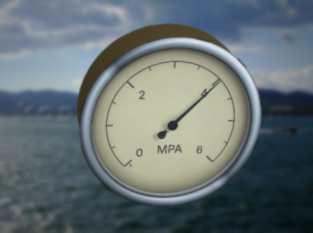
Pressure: 4 MPa
